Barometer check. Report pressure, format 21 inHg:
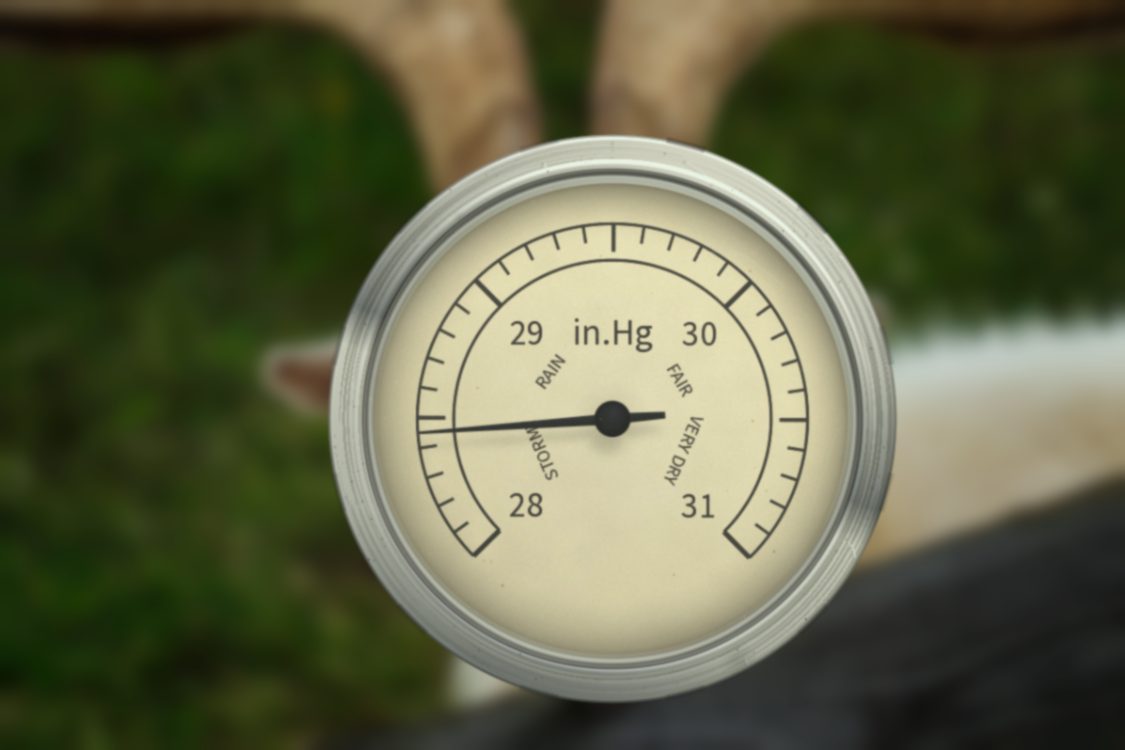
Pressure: 28.45 inHg
